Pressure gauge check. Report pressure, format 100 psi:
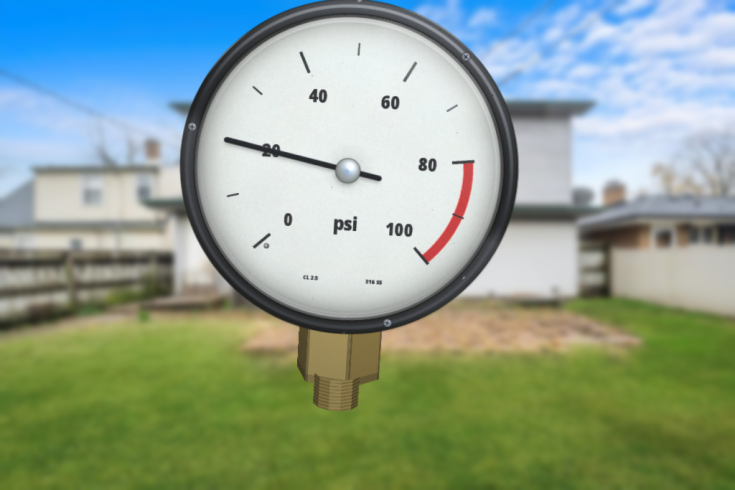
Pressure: 20 psi
